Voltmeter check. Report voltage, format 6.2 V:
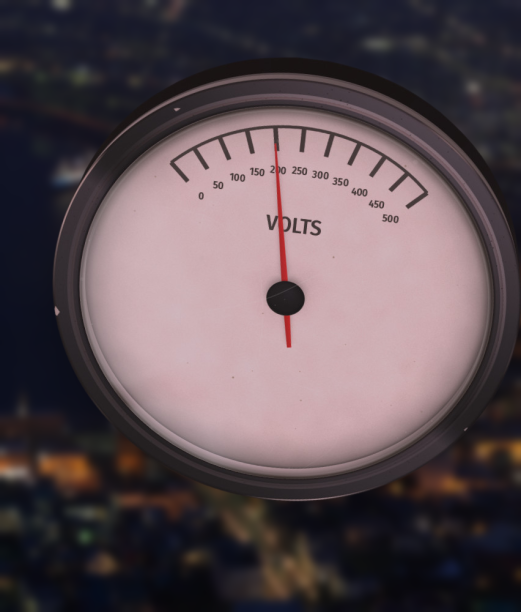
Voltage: 200 V
